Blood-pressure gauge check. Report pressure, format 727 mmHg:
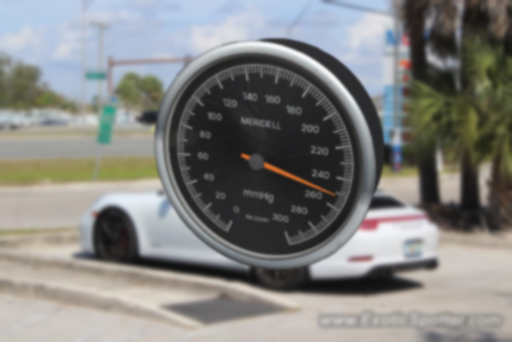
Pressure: 250 mmHg
